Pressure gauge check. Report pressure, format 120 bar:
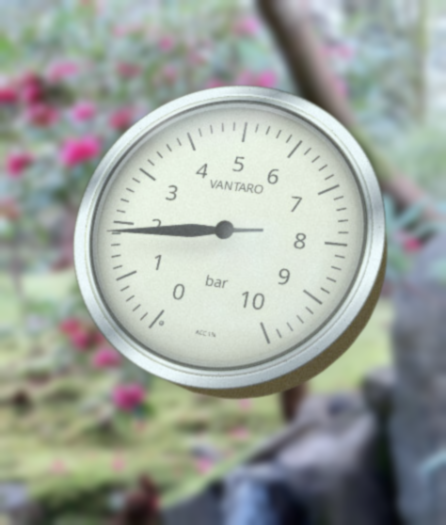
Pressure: 1.8 bar
